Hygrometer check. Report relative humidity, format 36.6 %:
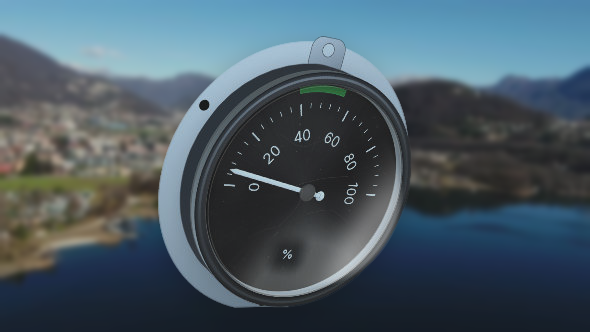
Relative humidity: 6 %
